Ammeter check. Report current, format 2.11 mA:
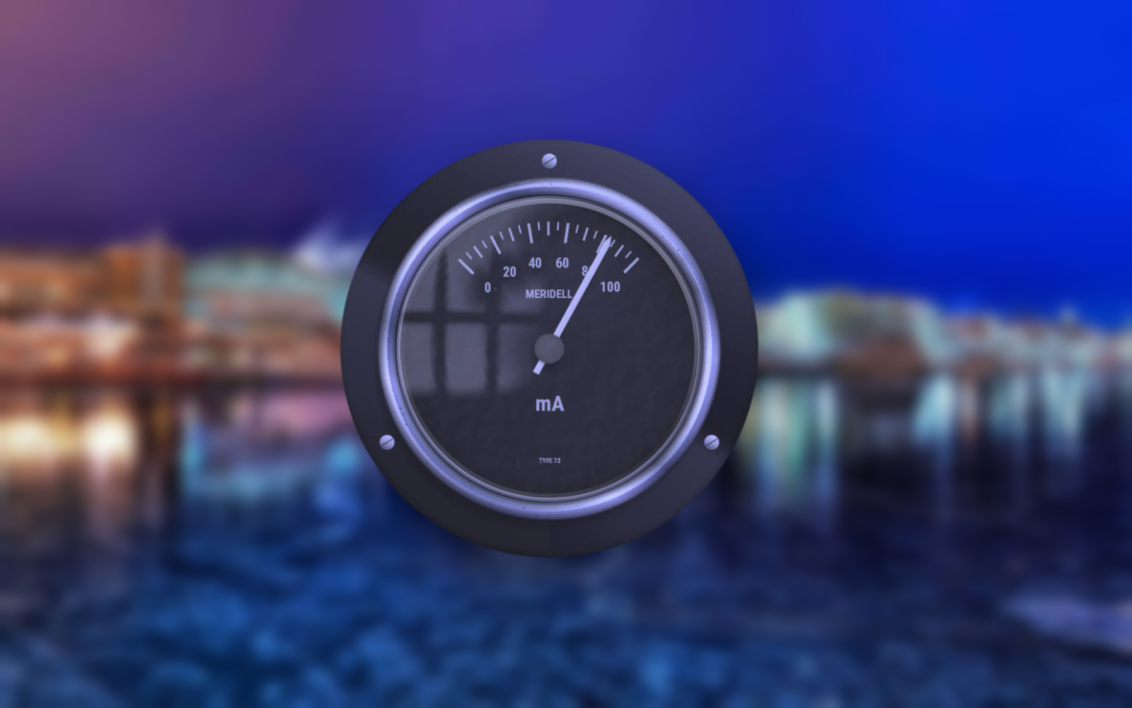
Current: 82.5 mA
